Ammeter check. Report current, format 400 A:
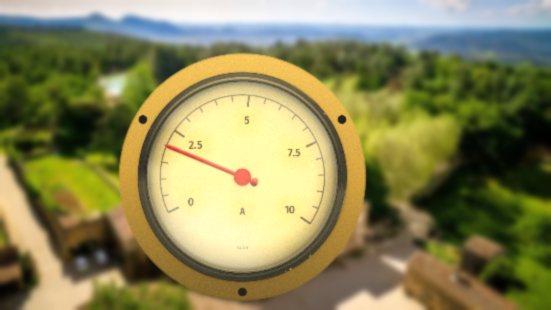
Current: 2 A
